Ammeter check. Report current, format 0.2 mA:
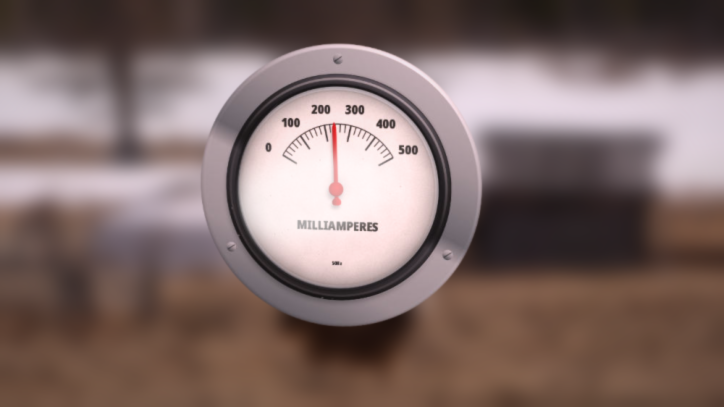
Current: 240 mA
